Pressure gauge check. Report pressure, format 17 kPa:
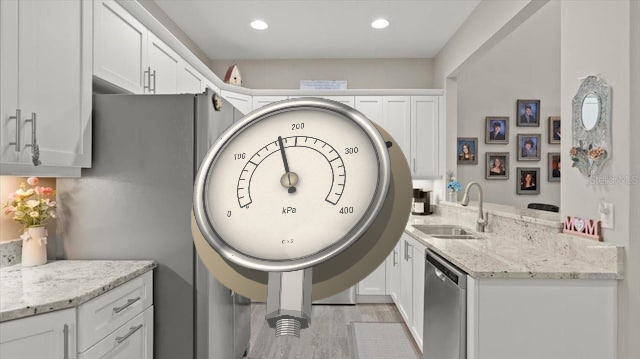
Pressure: 170 kPa
